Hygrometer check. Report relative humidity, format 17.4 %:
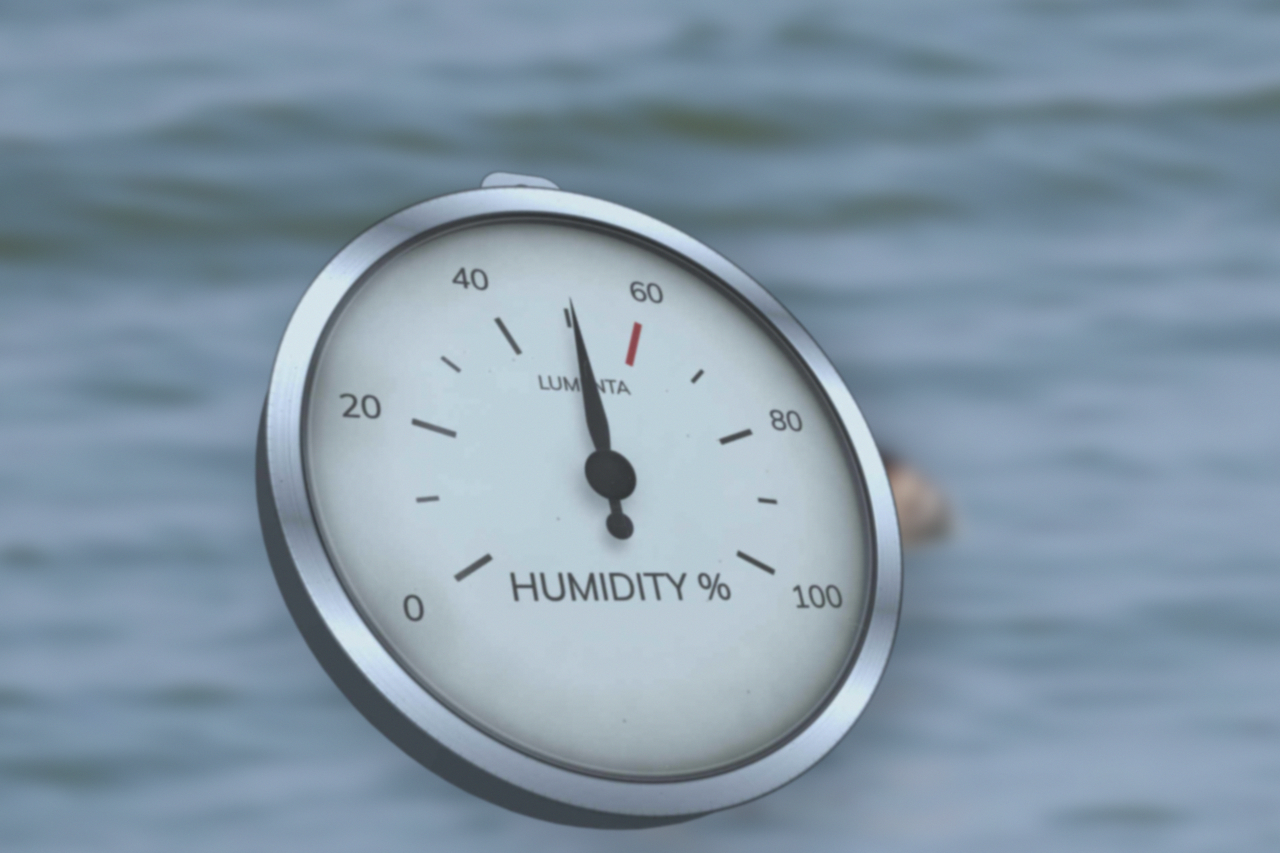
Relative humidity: 50 %
